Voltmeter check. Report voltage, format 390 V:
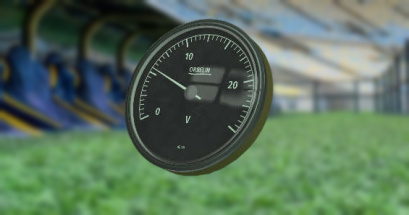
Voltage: 5.5 V
